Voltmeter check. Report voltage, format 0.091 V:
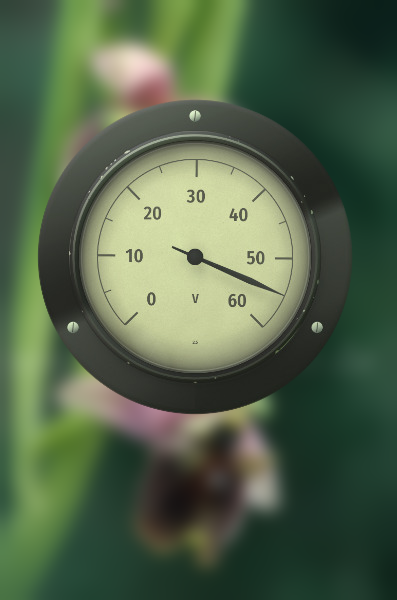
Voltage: 55 V
